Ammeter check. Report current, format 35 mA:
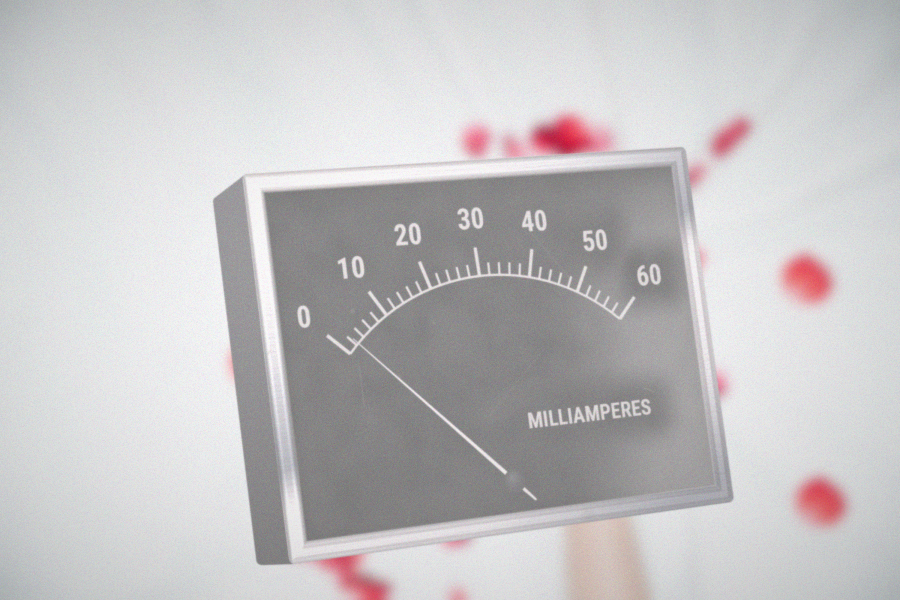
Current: 2 mA
